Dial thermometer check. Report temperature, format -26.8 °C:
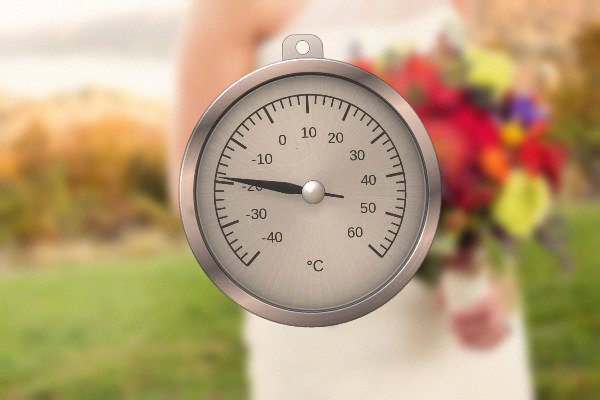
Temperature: -19 °C
